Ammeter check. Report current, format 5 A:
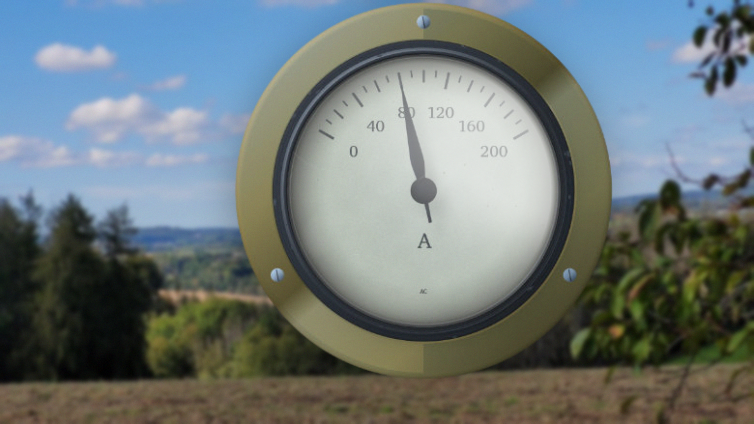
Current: 80 A
